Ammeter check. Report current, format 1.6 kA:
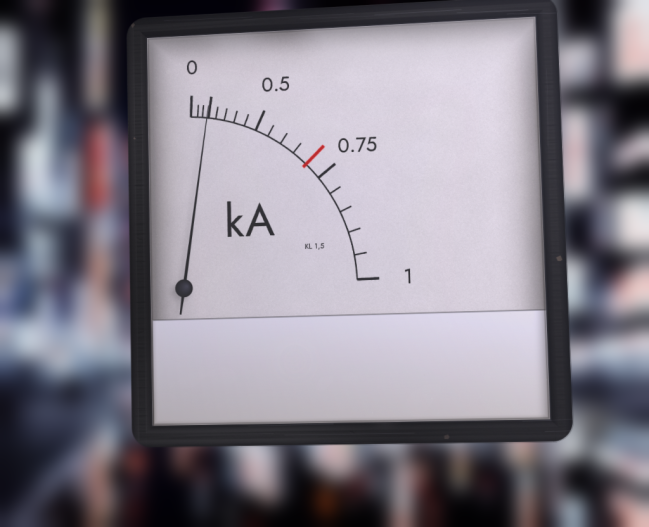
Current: 0.25 kA
